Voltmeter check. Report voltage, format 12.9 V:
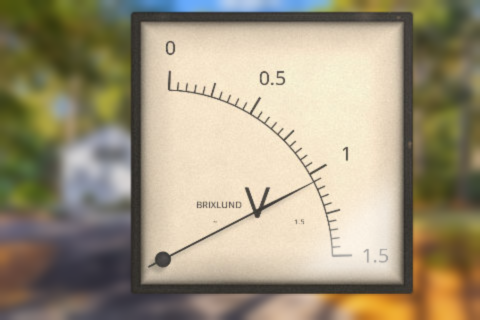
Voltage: 1.05 V
